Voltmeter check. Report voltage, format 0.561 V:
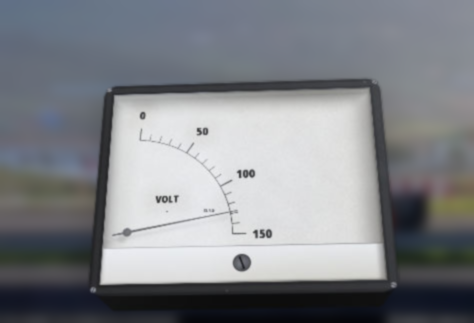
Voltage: 130 V
